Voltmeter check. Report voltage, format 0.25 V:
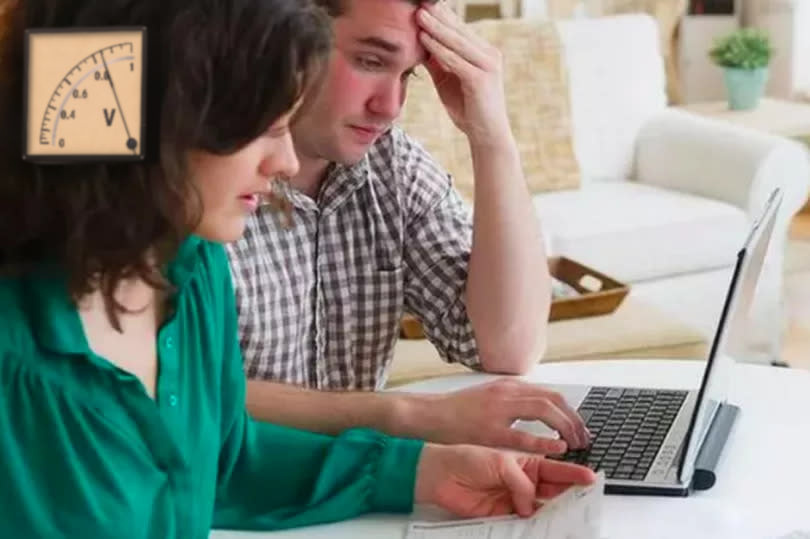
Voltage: 0.85 V
